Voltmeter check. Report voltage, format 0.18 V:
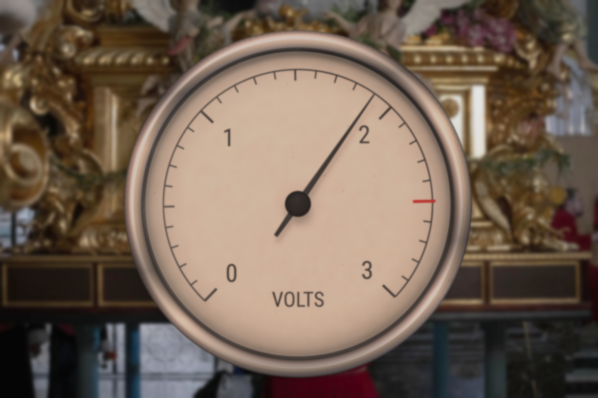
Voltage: 1.9 V
